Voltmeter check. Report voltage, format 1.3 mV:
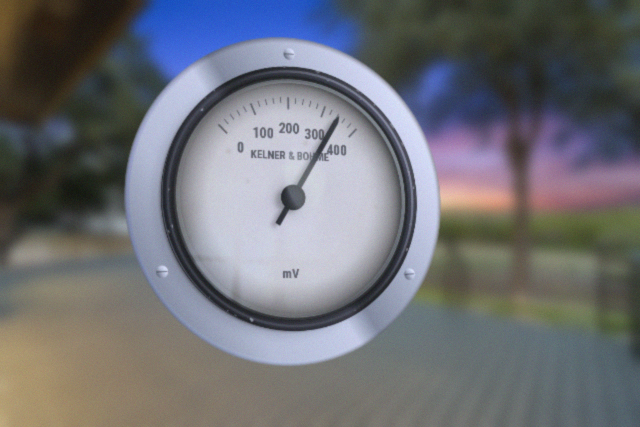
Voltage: 340 mV
